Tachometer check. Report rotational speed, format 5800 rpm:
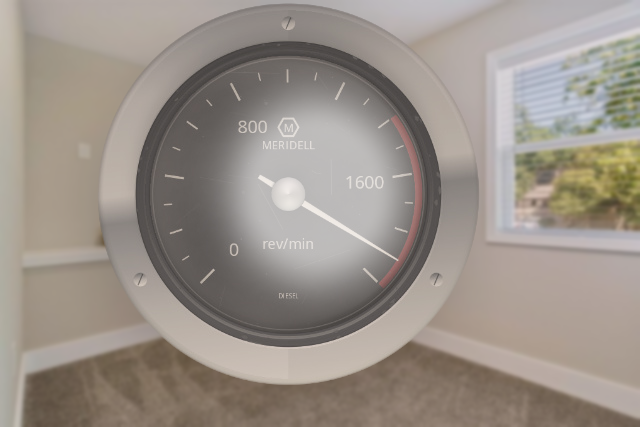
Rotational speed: 1900 rpm
